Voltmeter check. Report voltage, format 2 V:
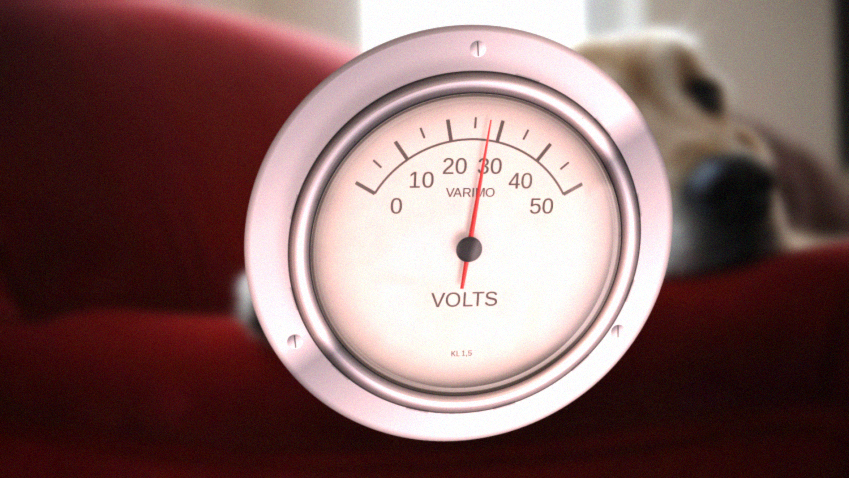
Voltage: 27.5 V
